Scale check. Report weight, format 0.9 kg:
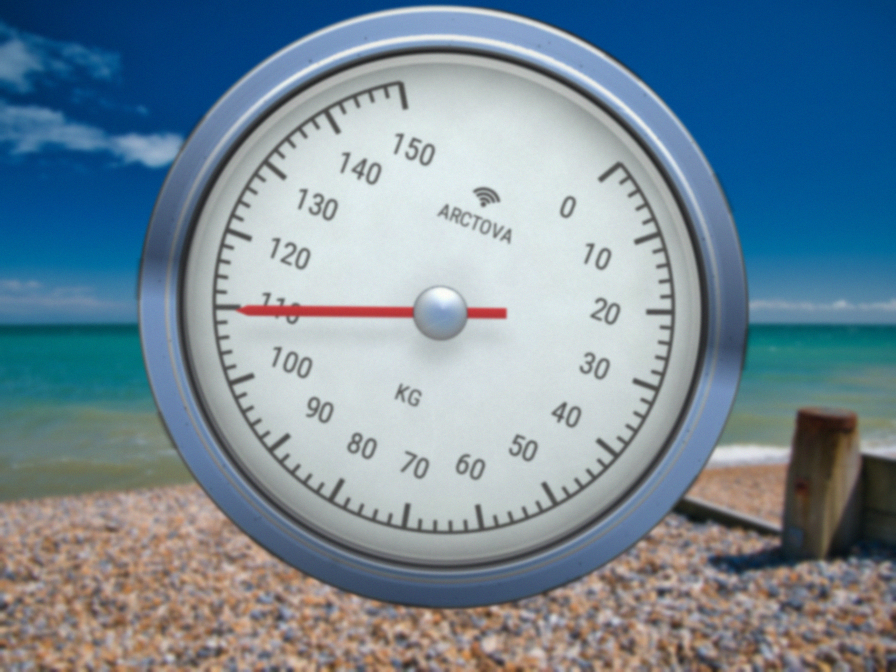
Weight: 110 kg
